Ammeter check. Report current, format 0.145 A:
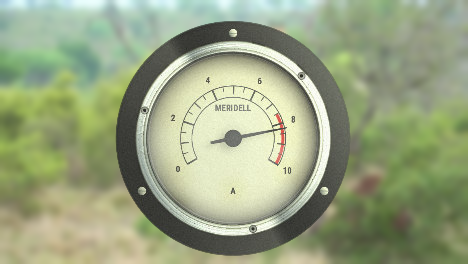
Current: 8.25 A
